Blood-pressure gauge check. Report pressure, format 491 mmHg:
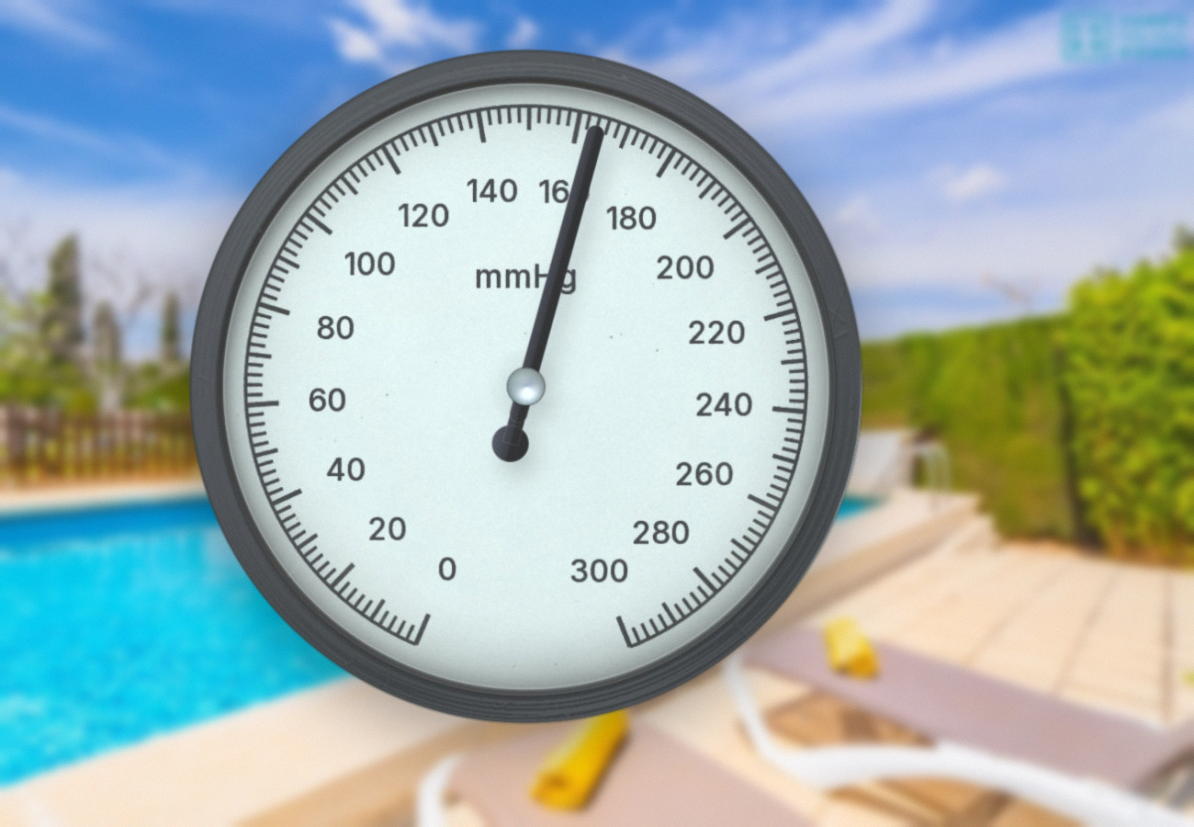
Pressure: 164 mmHg
